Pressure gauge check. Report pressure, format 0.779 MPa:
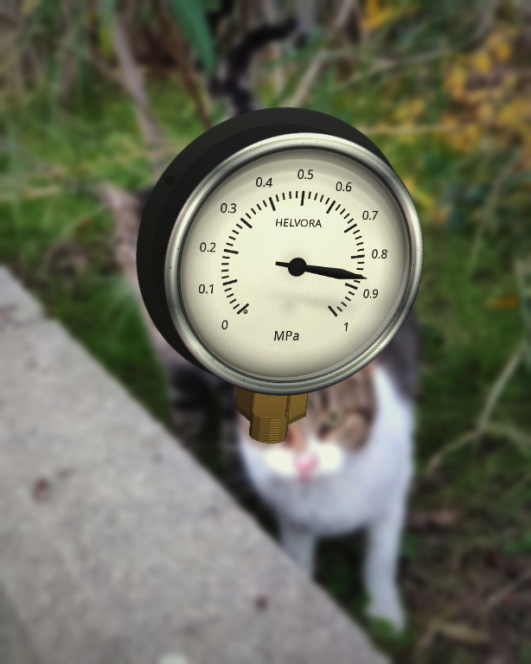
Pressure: 0.86 MPa
